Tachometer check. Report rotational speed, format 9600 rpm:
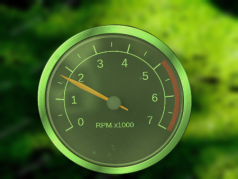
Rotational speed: 1750 rpm
